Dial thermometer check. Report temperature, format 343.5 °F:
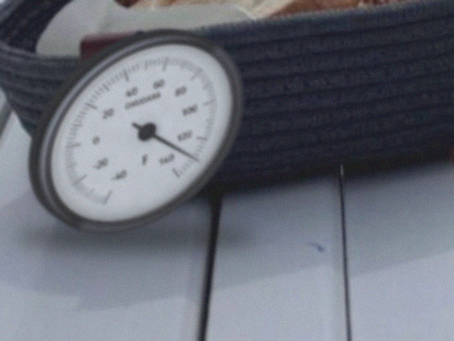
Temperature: 130 °F
